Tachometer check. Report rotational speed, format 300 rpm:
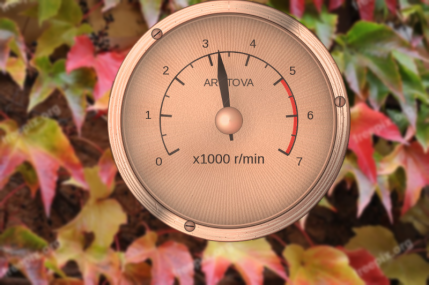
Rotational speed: 3250 rpm
